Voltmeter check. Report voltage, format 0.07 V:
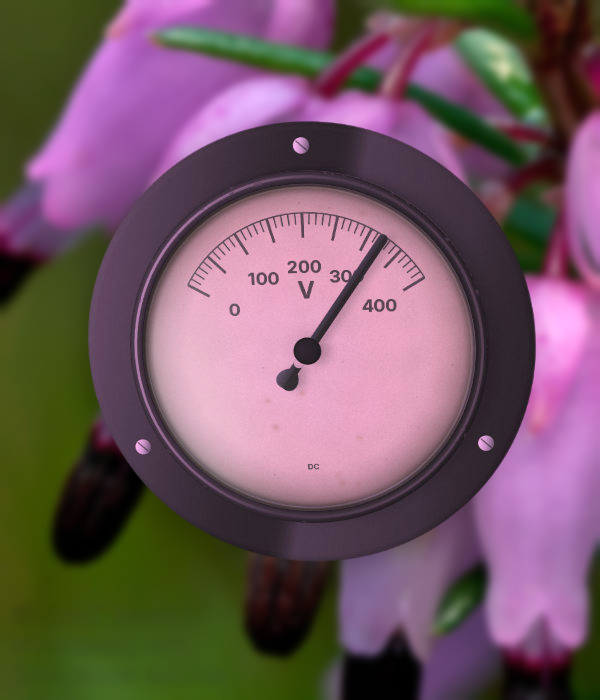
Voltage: 320 V
